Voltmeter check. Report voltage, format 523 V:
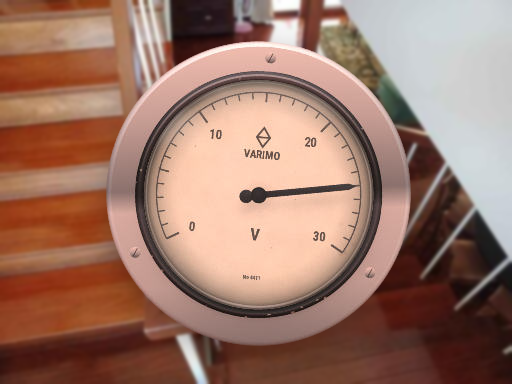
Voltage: 25 V
